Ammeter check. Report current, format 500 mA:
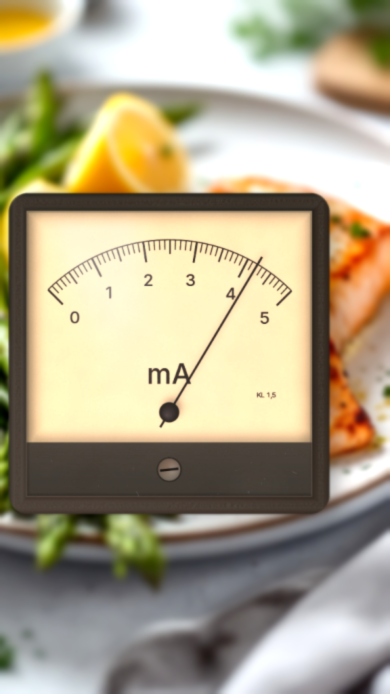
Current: 4.2 mA
